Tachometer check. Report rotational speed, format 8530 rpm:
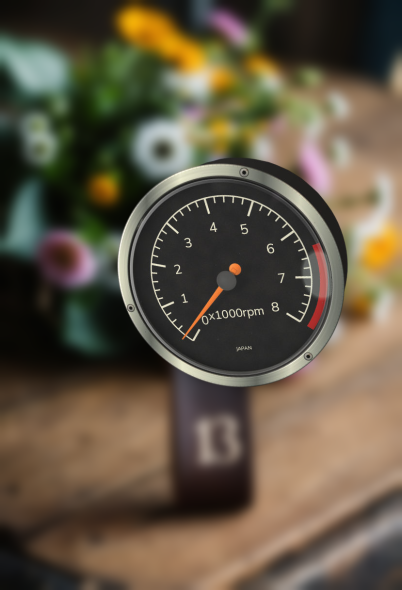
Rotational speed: 200 rpm
